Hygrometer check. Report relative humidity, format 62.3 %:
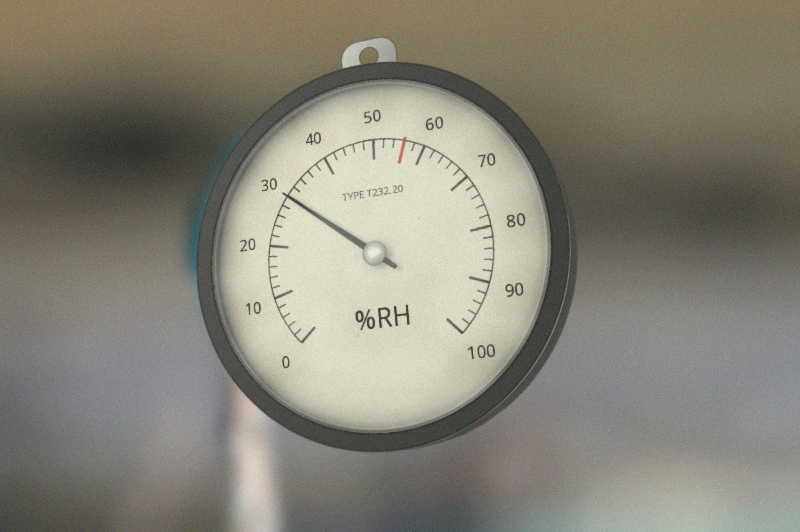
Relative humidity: 30 %
